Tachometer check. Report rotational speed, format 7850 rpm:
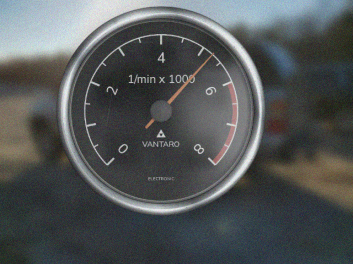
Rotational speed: 5250 rpm
